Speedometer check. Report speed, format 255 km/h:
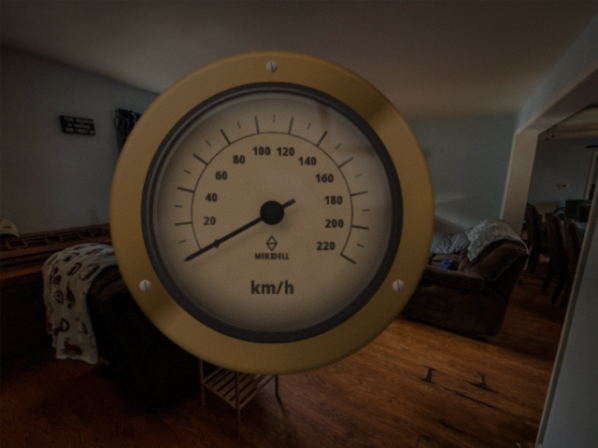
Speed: 0 km/h
